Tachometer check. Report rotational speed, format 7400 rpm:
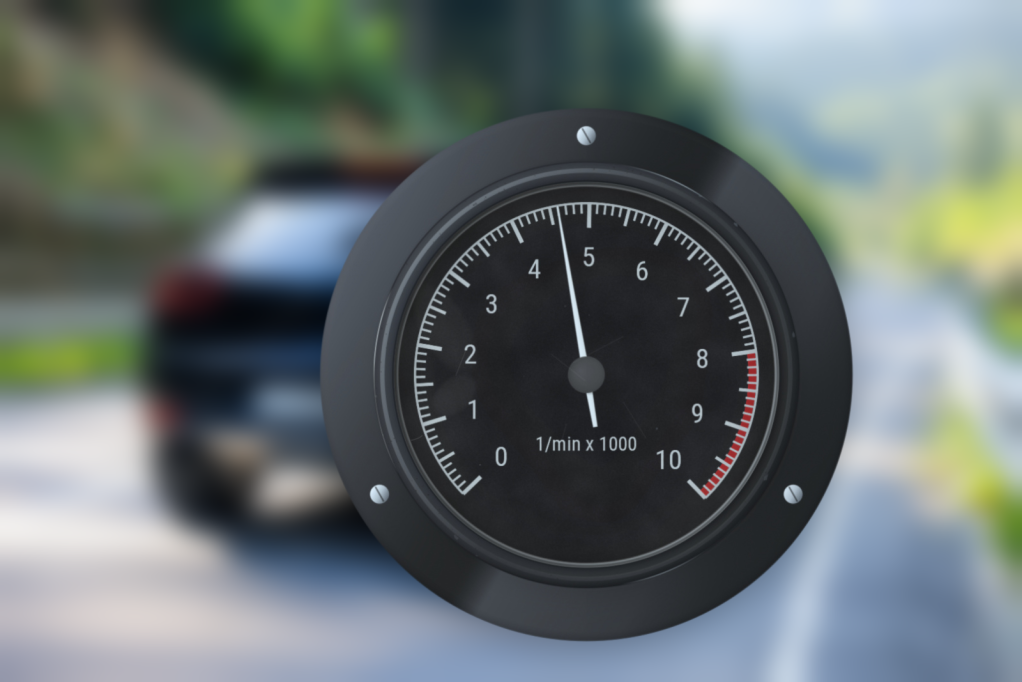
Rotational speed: 4600 rpm
